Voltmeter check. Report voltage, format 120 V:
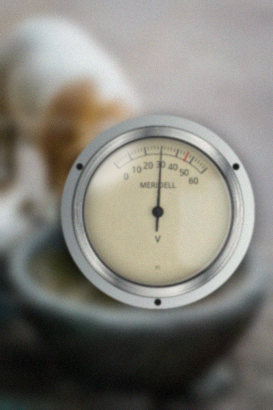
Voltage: 30 V
